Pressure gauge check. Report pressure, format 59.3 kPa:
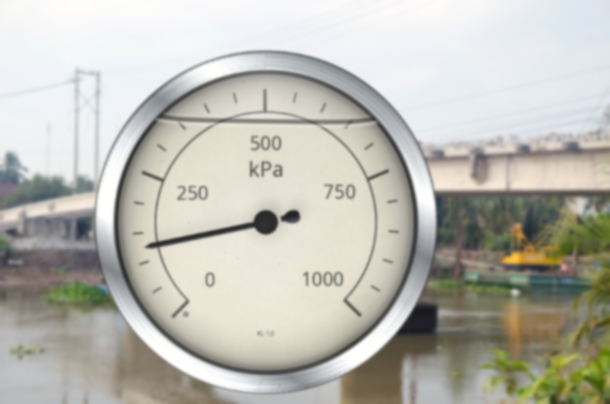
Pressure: 125 kPa
